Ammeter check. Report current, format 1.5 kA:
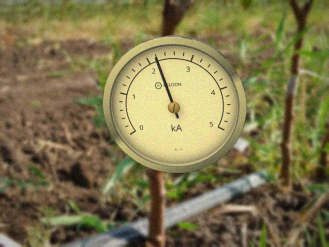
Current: 2.2 kA
